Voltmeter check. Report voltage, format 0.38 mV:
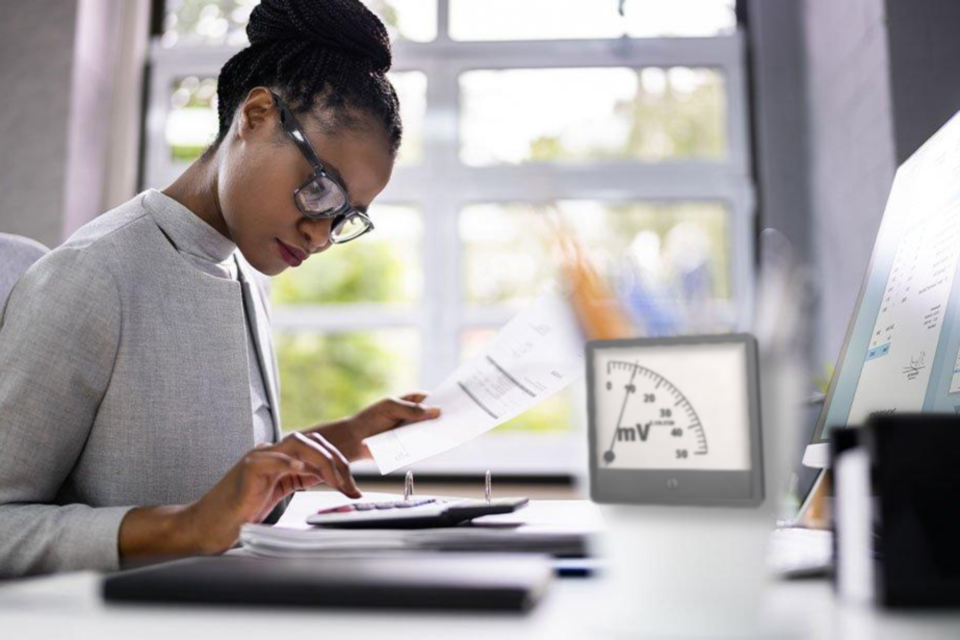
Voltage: 10 mV
